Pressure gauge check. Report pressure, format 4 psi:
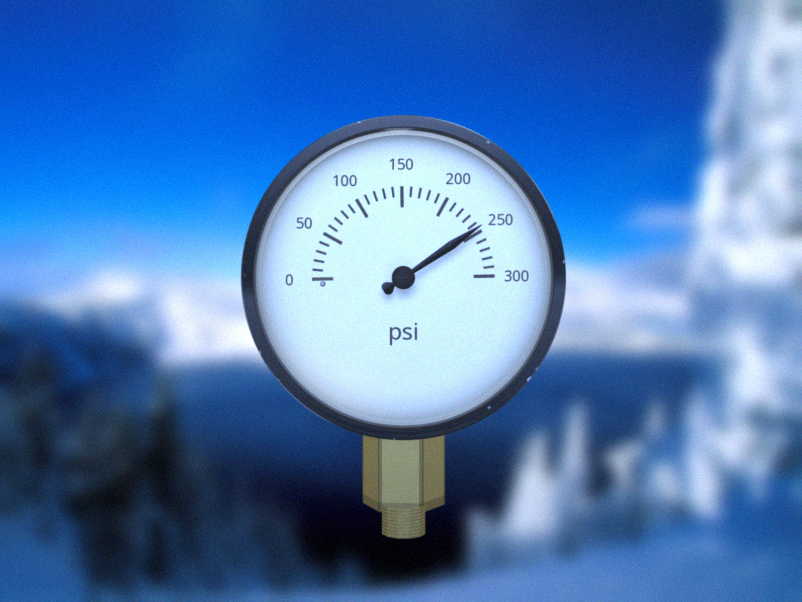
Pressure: 245 psi
